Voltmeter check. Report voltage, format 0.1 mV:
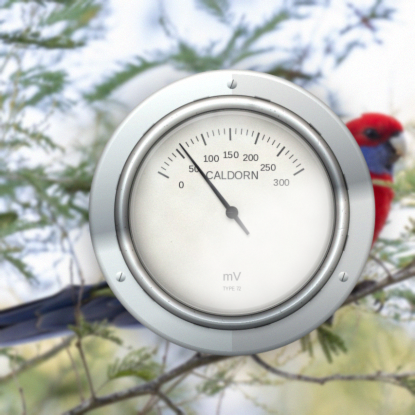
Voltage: 60 mV
